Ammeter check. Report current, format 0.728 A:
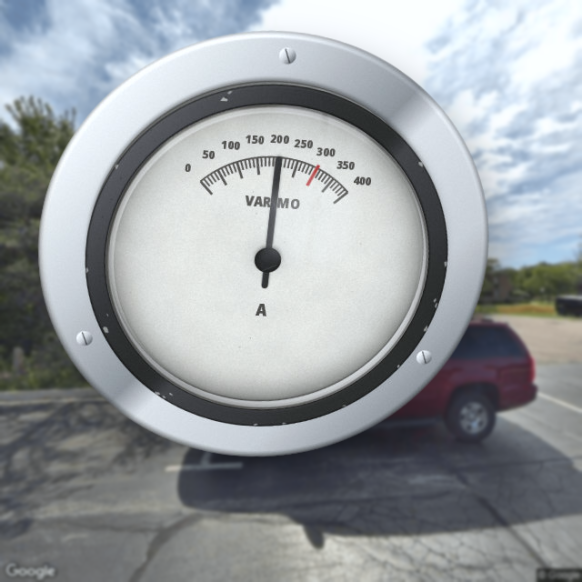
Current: 200 A
